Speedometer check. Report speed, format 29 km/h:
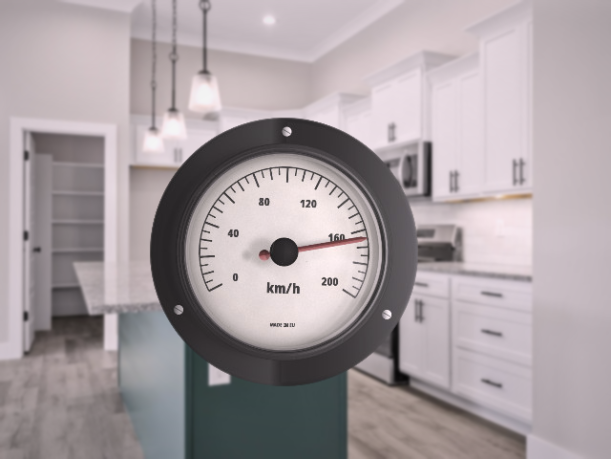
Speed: 165 km/h
